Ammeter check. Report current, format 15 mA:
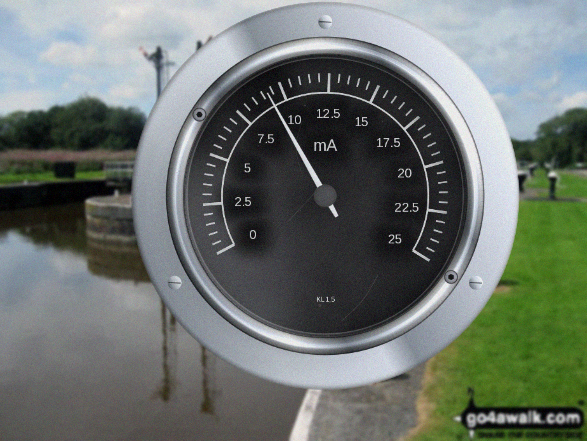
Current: 9.25 mA
